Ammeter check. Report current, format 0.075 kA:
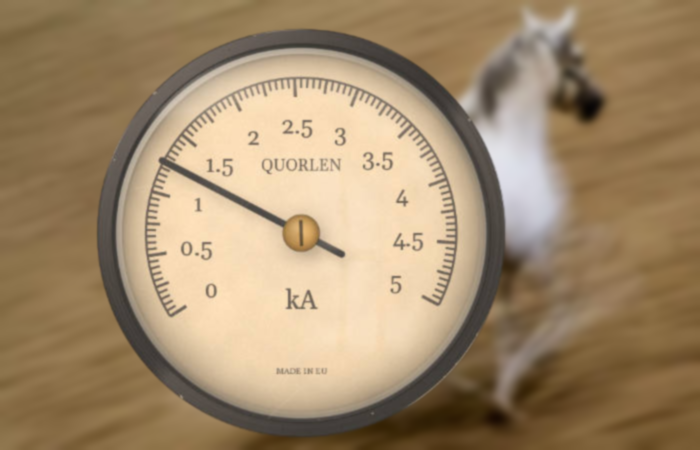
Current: 1.25 kA
